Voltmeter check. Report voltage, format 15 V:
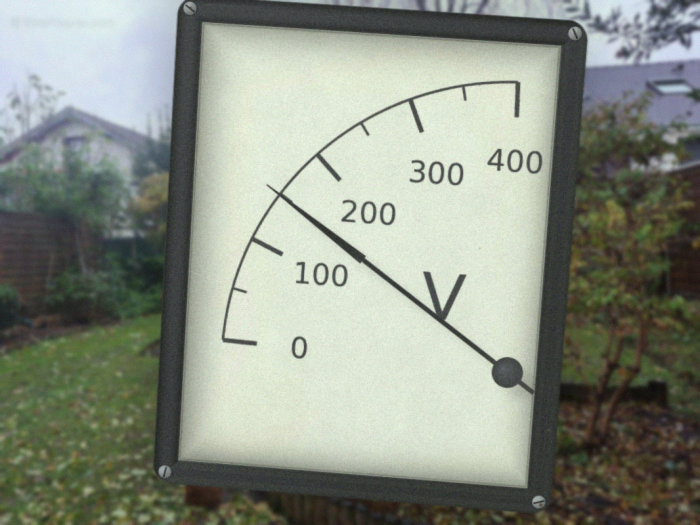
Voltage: 150 V
